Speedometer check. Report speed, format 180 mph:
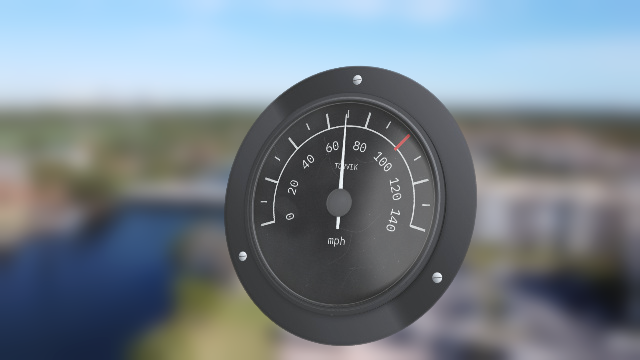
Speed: 70 mph
